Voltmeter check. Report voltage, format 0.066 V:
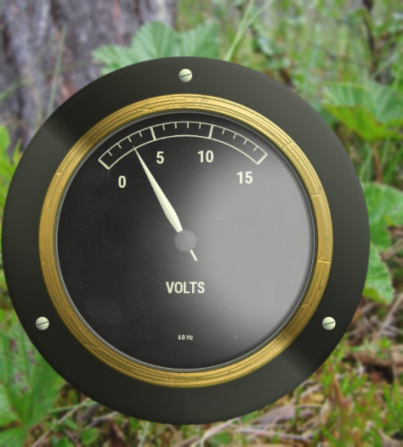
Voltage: 3 V
